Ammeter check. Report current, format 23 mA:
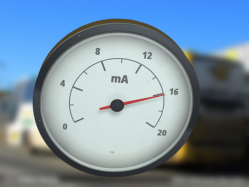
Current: 16 mA
